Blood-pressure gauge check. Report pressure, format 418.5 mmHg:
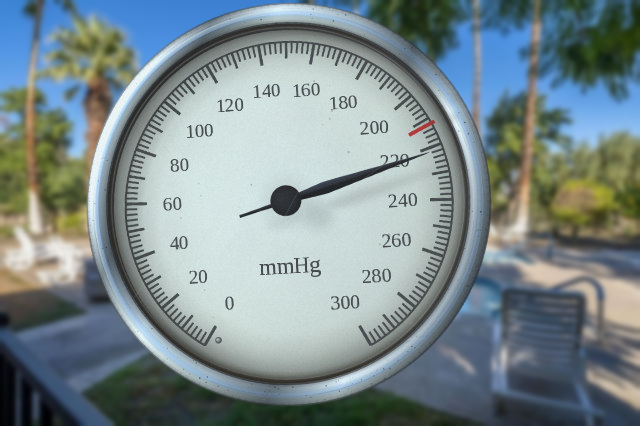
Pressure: 222 mmHg
